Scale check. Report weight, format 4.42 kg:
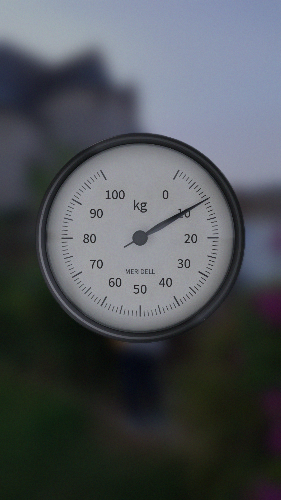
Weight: 10 kg
